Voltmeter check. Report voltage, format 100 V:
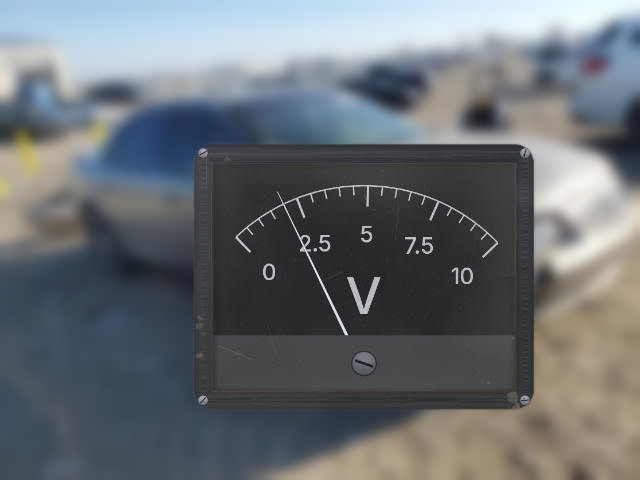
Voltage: 2 V
